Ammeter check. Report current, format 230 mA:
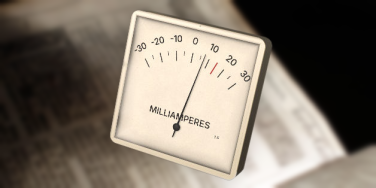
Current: 7.5 mA
